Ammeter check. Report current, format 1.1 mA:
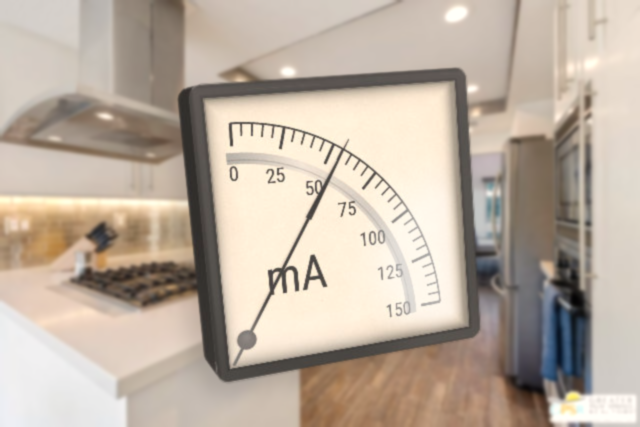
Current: 55 mA
